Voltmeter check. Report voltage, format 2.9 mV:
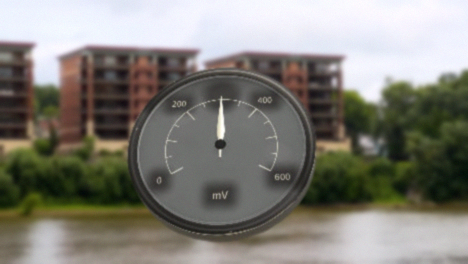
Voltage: 300 mV
